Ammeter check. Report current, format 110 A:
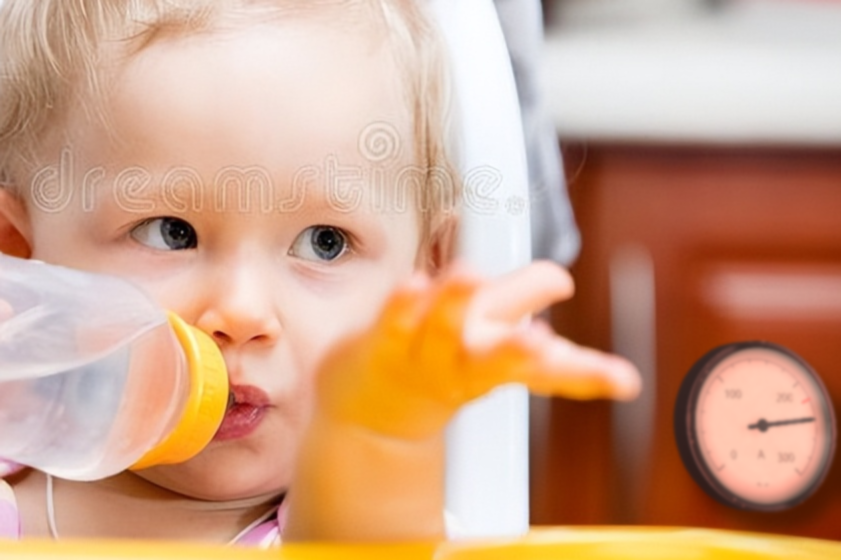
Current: 240 A
